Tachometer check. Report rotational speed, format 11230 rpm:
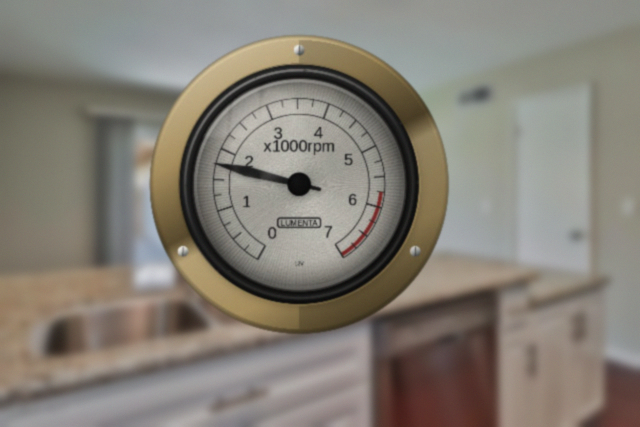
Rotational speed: 1750 rpm
